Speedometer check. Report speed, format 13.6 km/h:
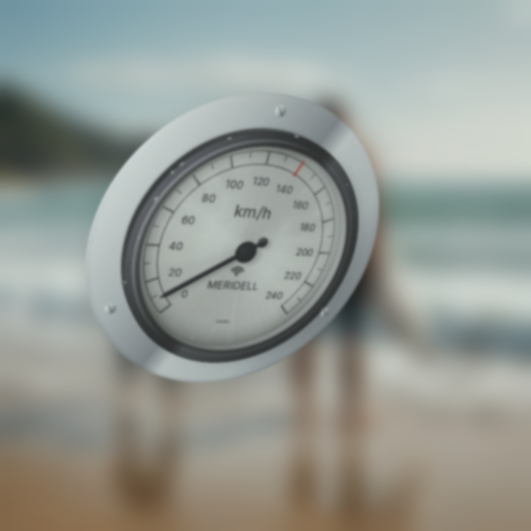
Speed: 10 km/h
